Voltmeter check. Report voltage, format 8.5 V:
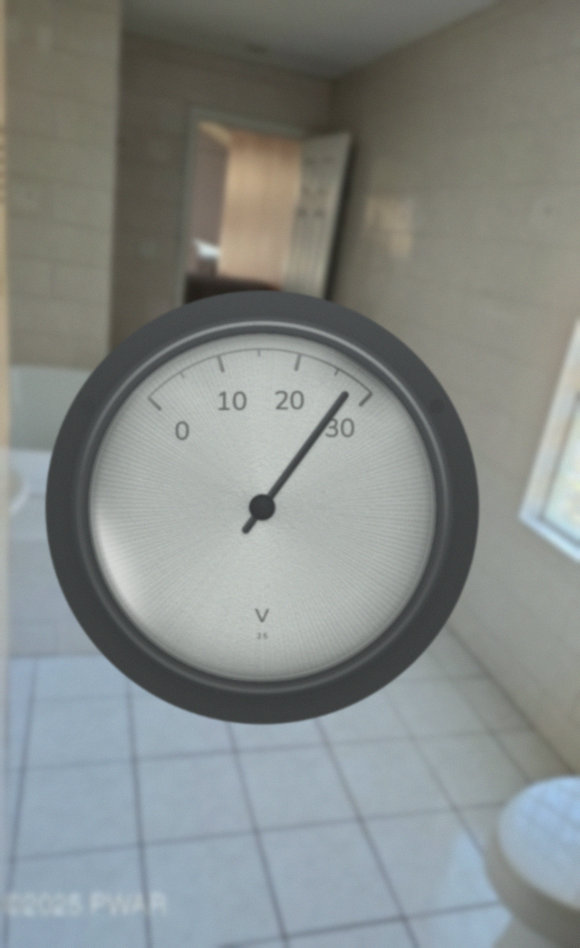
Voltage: 27.5 V
